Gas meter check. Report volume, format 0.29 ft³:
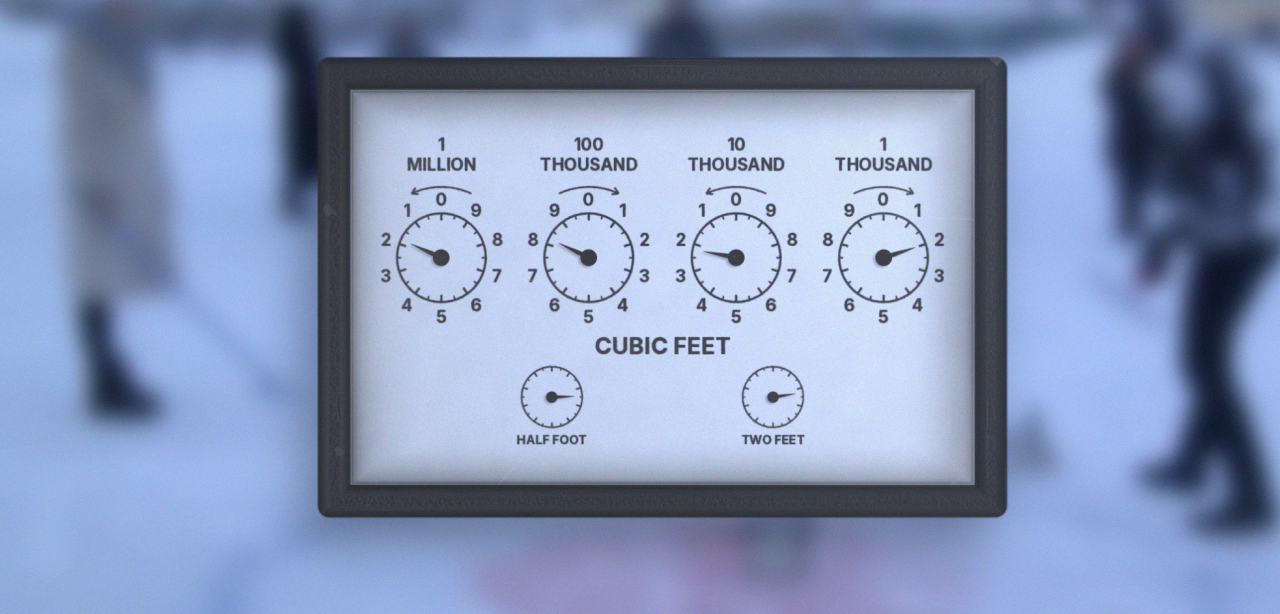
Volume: 182200 ft³
